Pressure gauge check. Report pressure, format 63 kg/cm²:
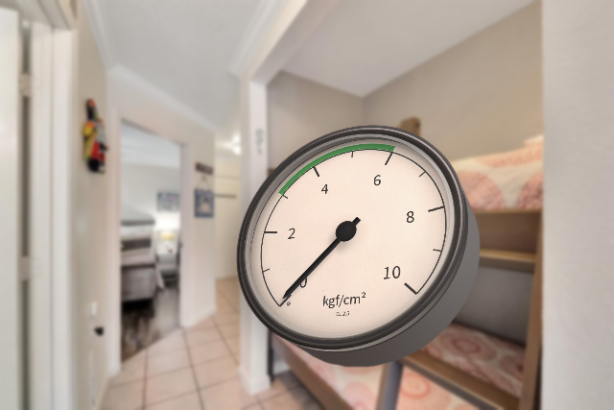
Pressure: 0 kg/cm²
